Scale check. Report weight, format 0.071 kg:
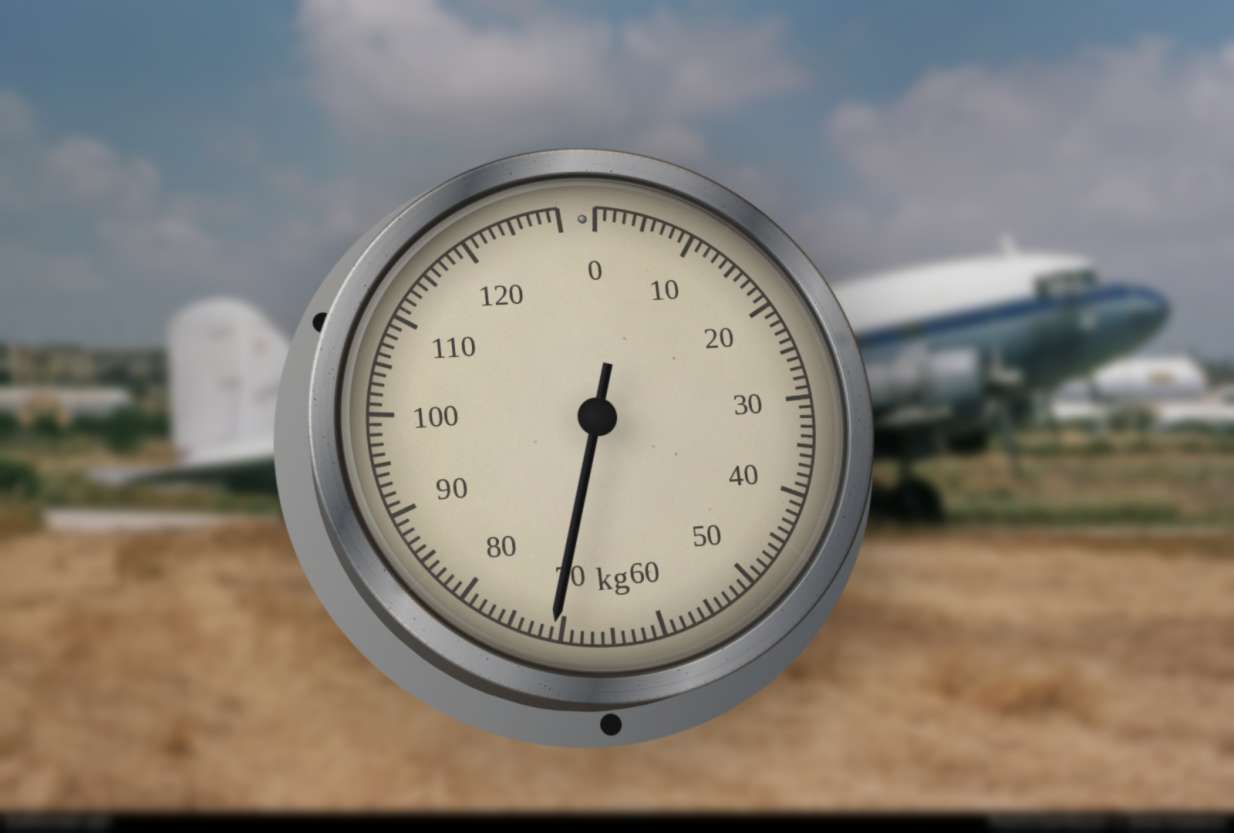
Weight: 71 kg
